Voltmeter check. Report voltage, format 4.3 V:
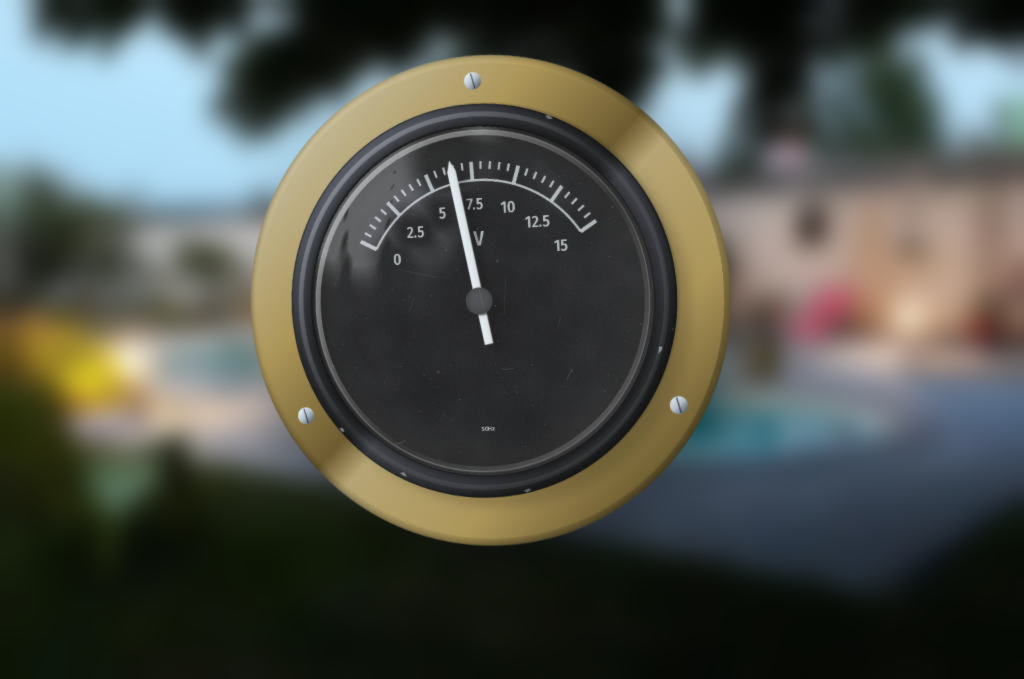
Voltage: 6.5 V
